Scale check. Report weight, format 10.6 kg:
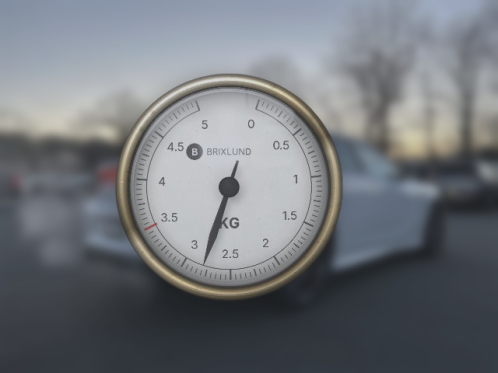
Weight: 2.8 kg
